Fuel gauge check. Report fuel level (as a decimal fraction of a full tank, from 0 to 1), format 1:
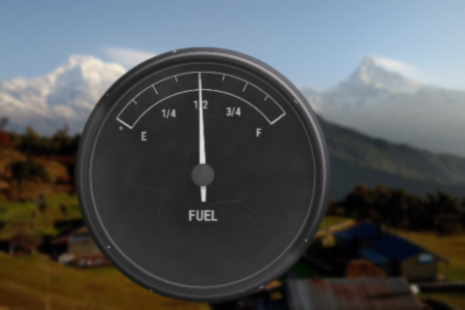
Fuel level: 0.5
